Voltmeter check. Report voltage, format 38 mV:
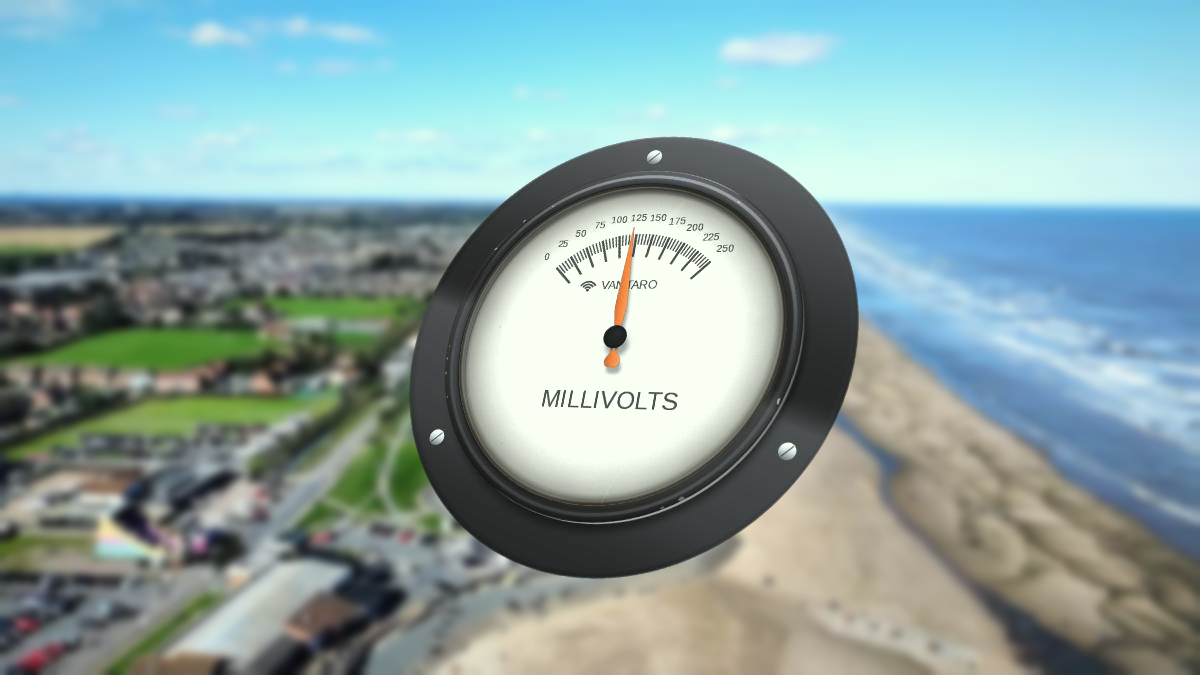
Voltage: 125 mV
